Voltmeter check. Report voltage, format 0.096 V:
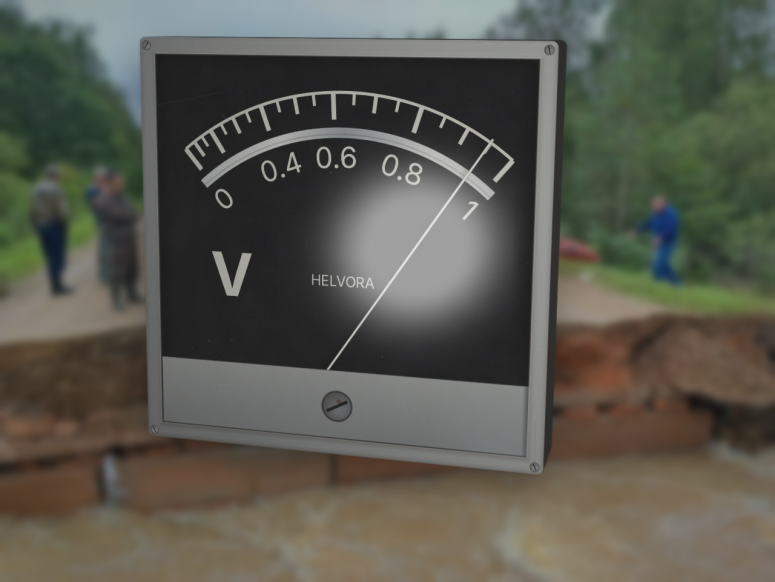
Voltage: 0.95 V
